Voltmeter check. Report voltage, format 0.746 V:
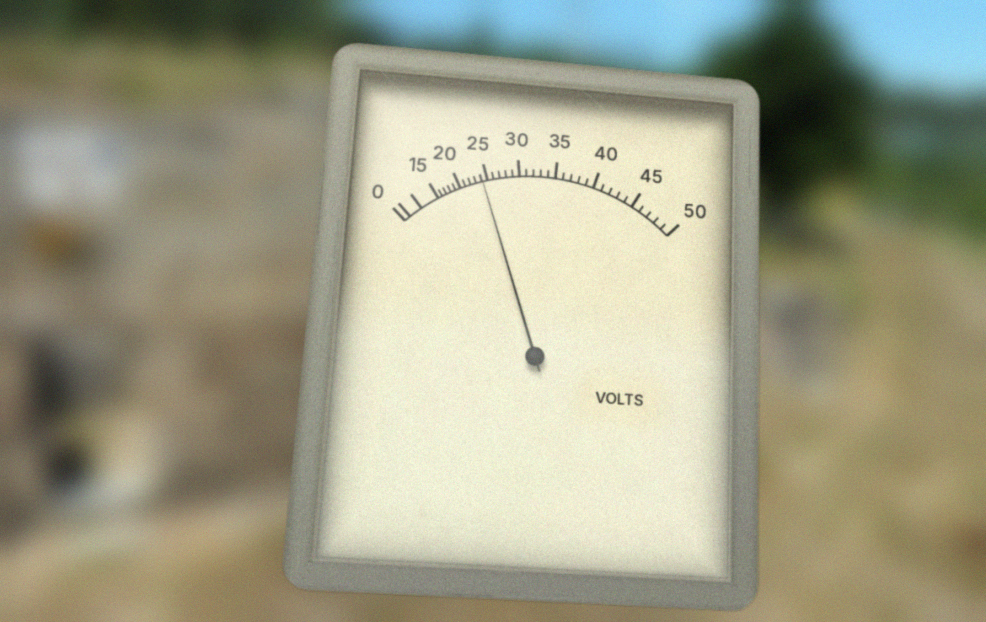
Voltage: 24 V
